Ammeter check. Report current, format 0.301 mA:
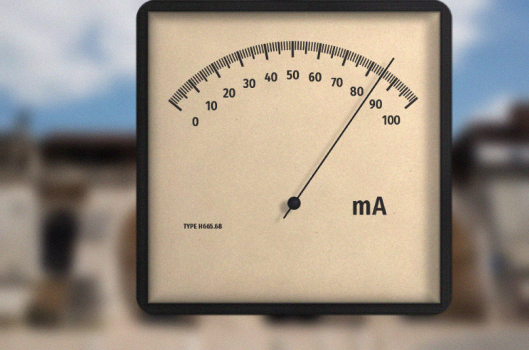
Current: 85 mA
